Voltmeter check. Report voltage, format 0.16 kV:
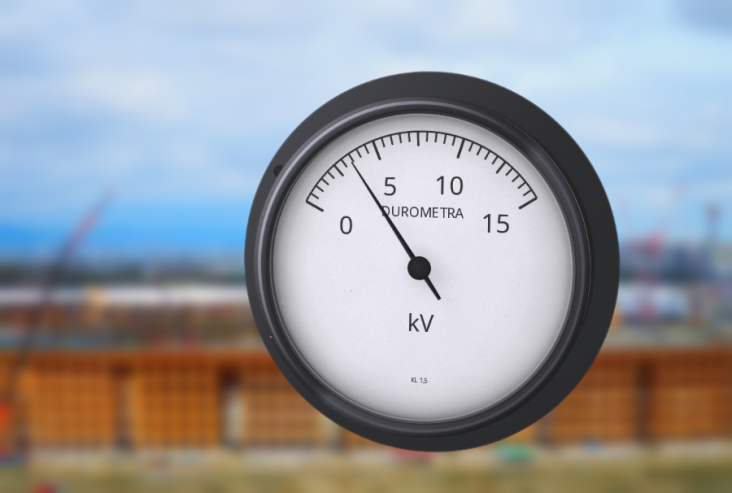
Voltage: 3.5 kV
